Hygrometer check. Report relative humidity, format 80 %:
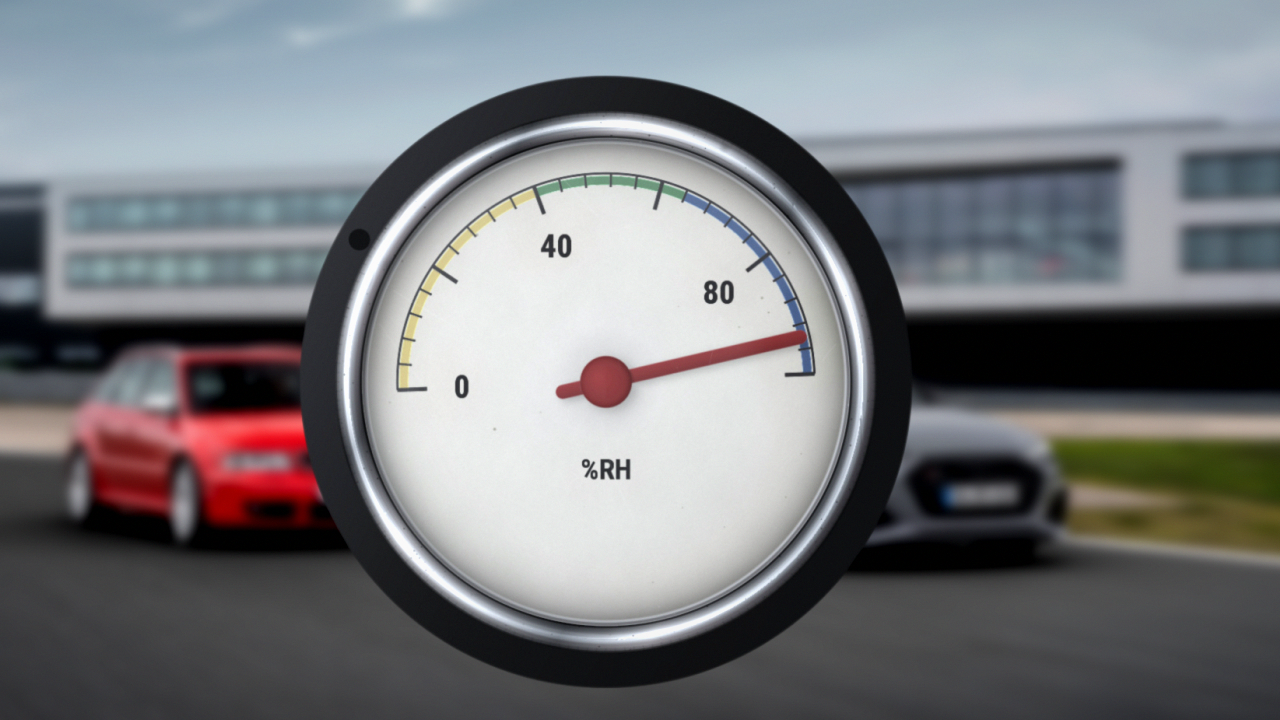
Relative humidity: 94 %
